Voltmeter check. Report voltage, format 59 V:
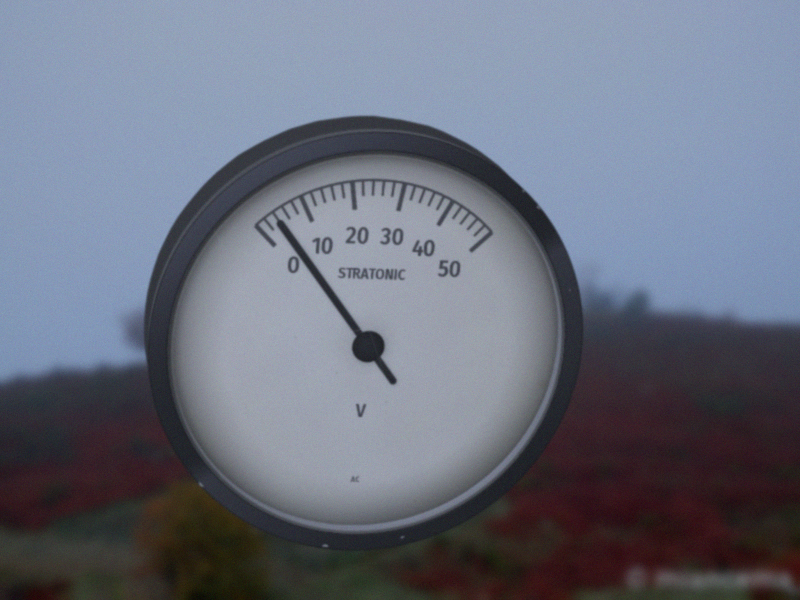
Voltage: 4 V
